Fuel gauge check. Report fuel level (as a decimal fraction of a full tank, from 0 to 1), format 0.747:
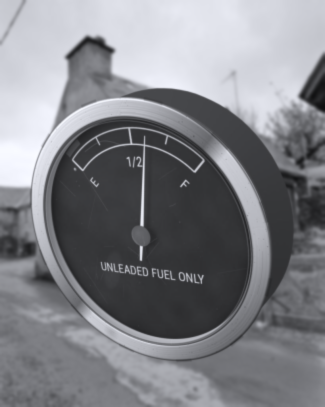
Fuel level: 0.625
